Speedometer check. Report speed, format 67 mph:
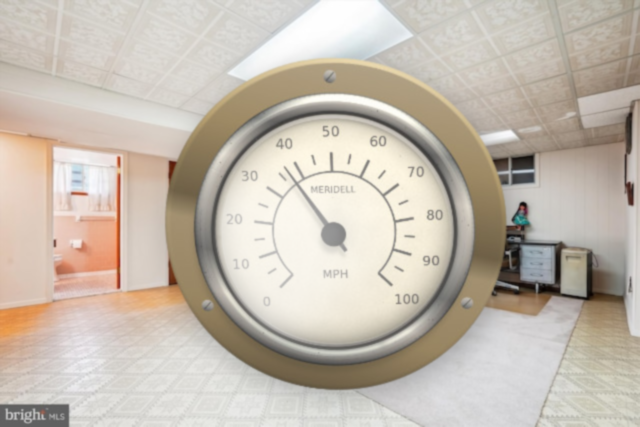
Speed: 37.5 mph
